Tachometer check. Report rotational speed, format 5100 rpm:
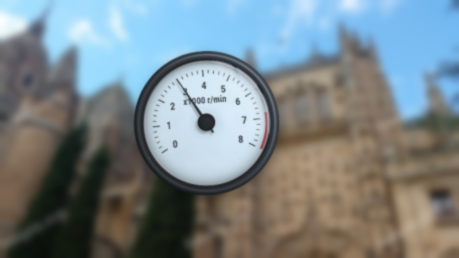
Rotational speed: 3000 rpm
